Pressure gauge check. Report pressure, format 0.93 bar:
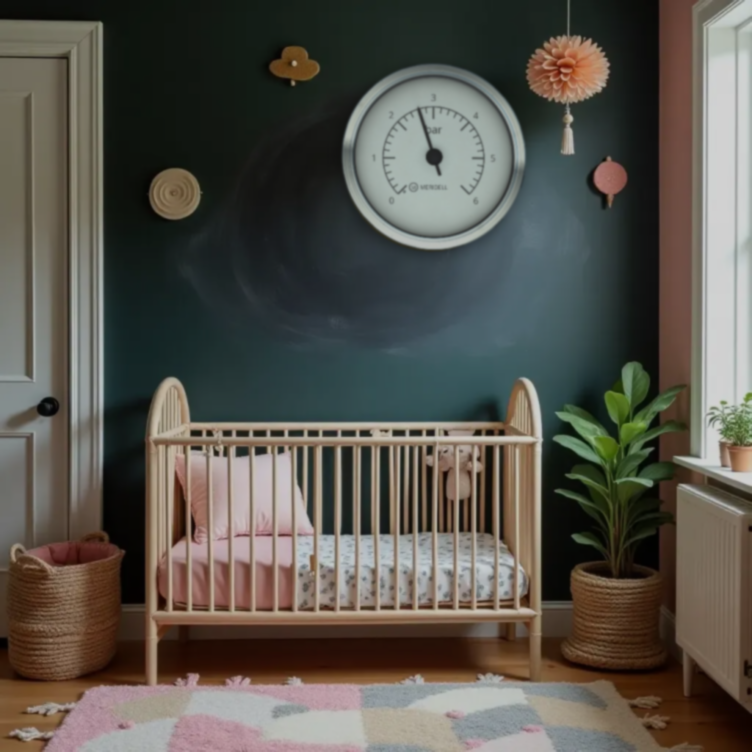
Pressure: 2.6 bar
